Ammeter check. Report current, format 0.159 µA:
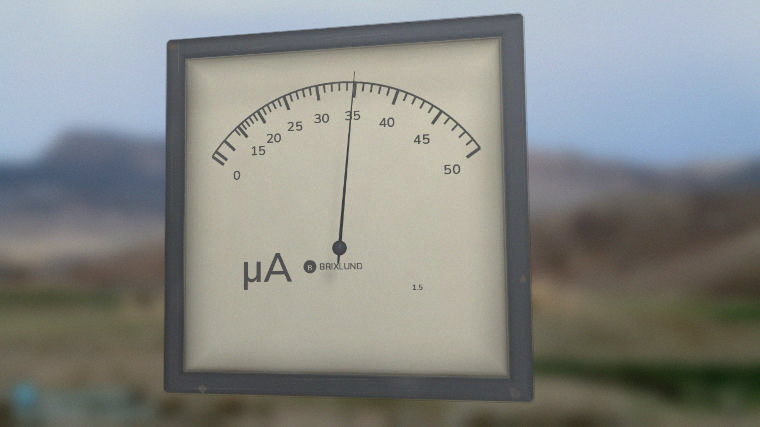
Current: 35 µA
